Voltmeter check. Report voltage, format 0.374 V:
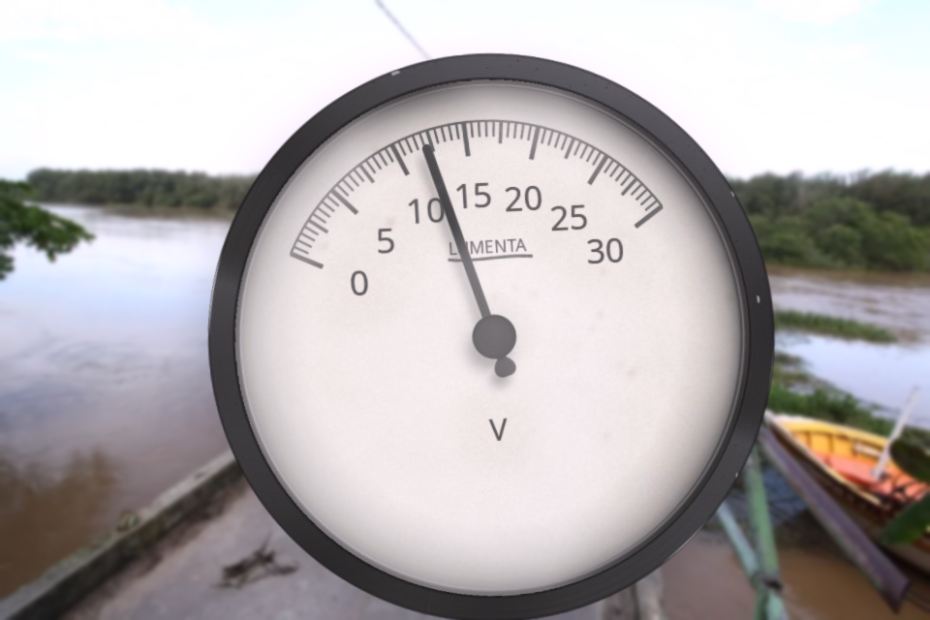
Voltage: 12 V
